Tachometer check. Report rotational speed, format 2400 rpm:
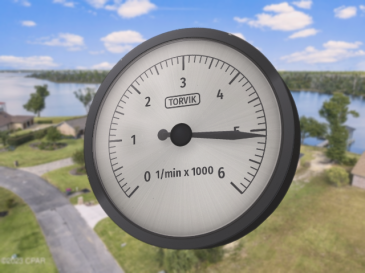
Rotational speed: 5100 rpm
